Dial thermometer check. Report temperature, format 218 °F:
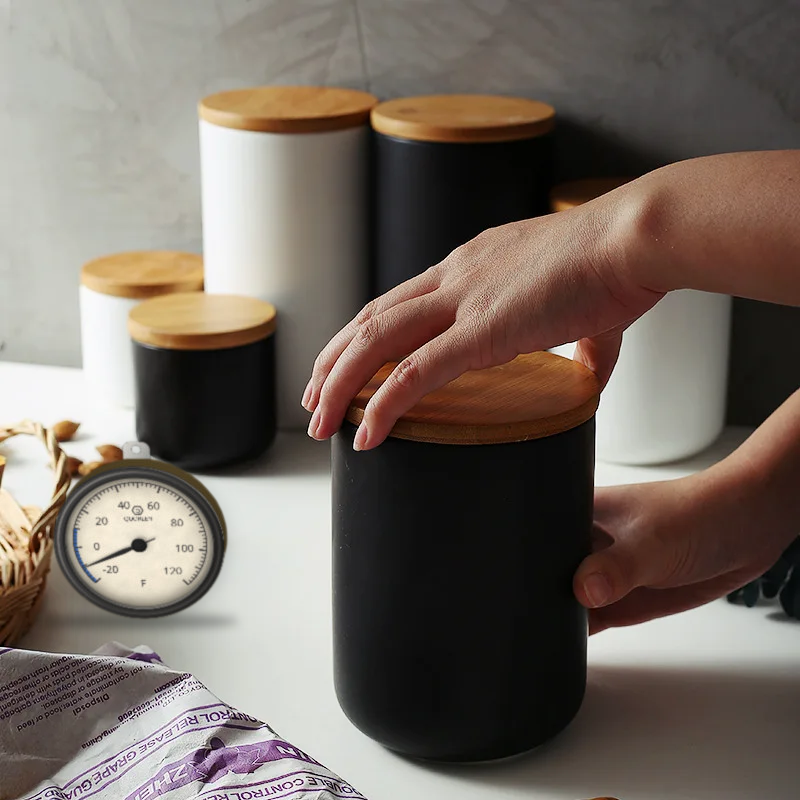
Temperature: -10 °F
